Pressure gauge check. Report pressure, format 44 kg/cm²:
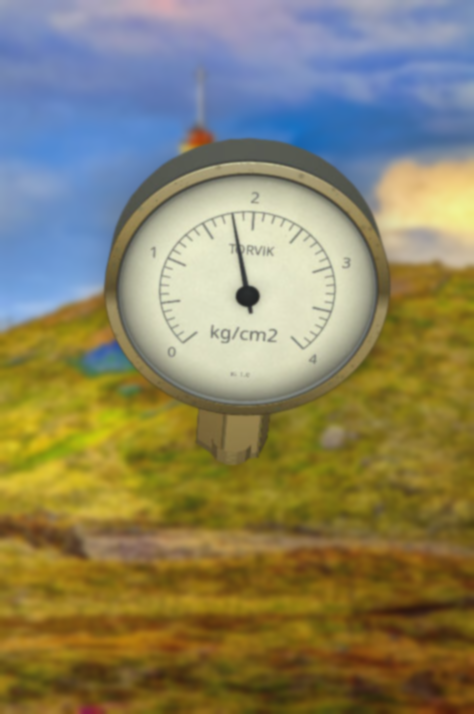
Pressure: 1.8 kg/cm²
